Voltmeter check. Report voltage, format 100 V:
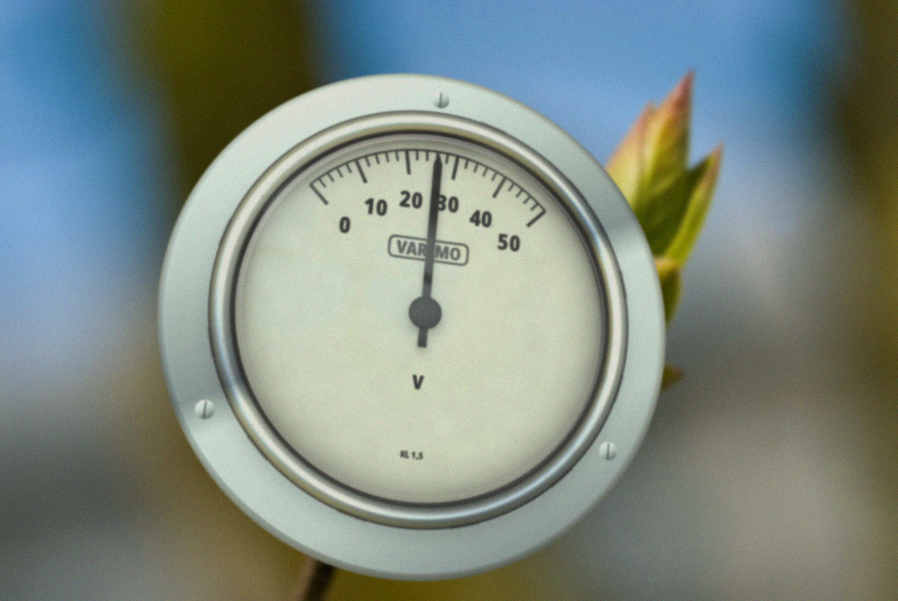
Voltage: 26 V
